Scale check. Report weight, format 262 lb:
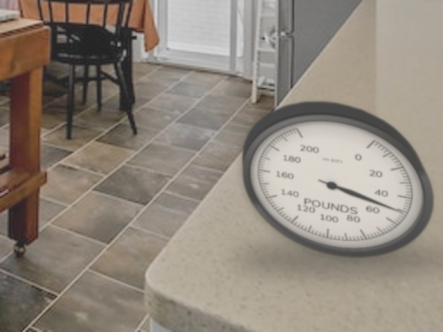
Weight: 50 lb
